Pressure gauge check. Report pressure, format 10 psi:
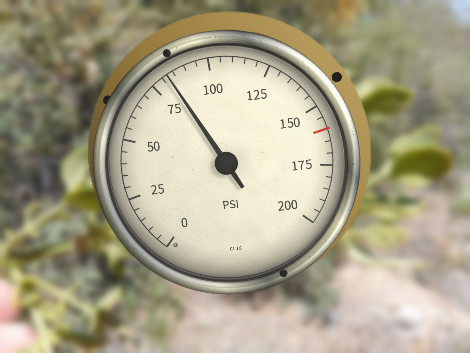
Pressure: 82.5 psi
